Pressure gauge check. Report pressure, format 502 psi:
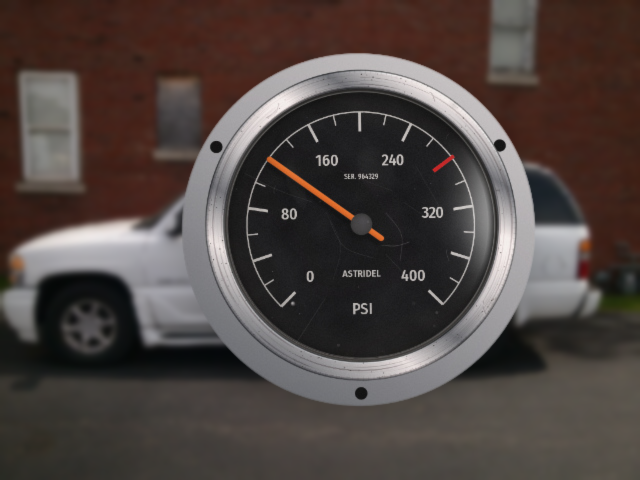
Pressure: 120 psi
